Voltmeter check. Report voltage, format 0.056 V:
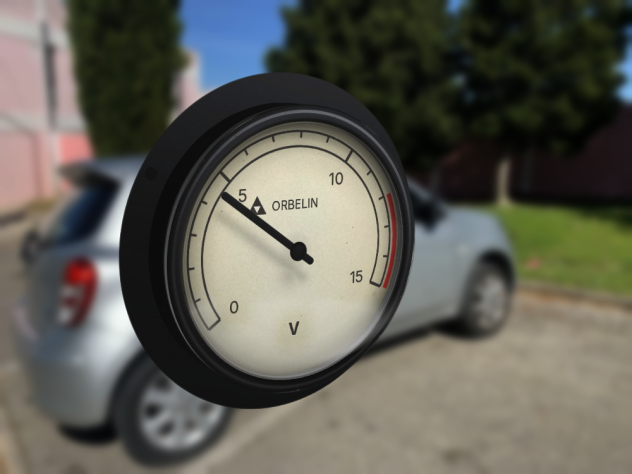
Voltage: 4.5 V
